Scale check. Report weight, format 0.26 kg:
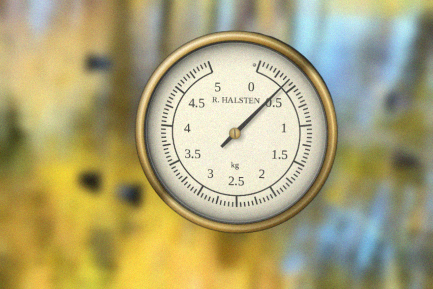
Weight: 0.4 kg
